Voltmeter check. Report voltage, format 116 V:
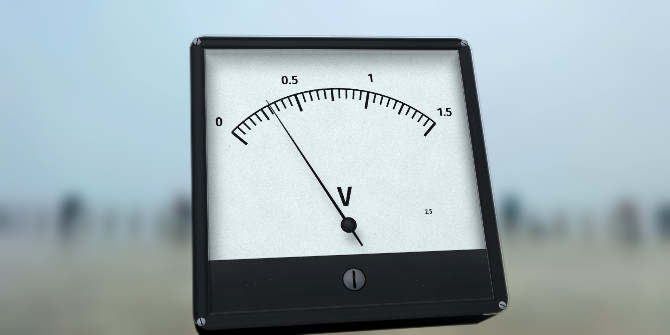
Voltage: 0.3 V
